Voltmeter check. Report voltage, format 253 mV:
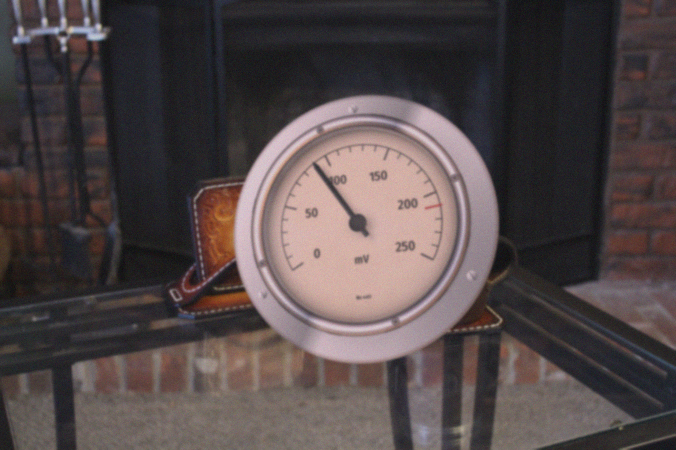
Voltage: 90 mV
